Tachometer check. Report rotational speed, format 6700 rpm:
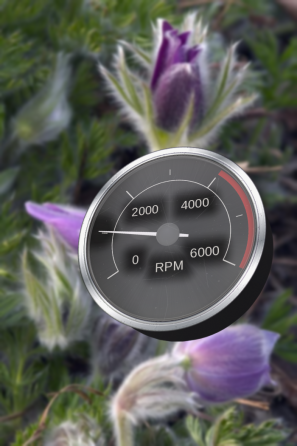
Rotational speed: 1000 rpm
